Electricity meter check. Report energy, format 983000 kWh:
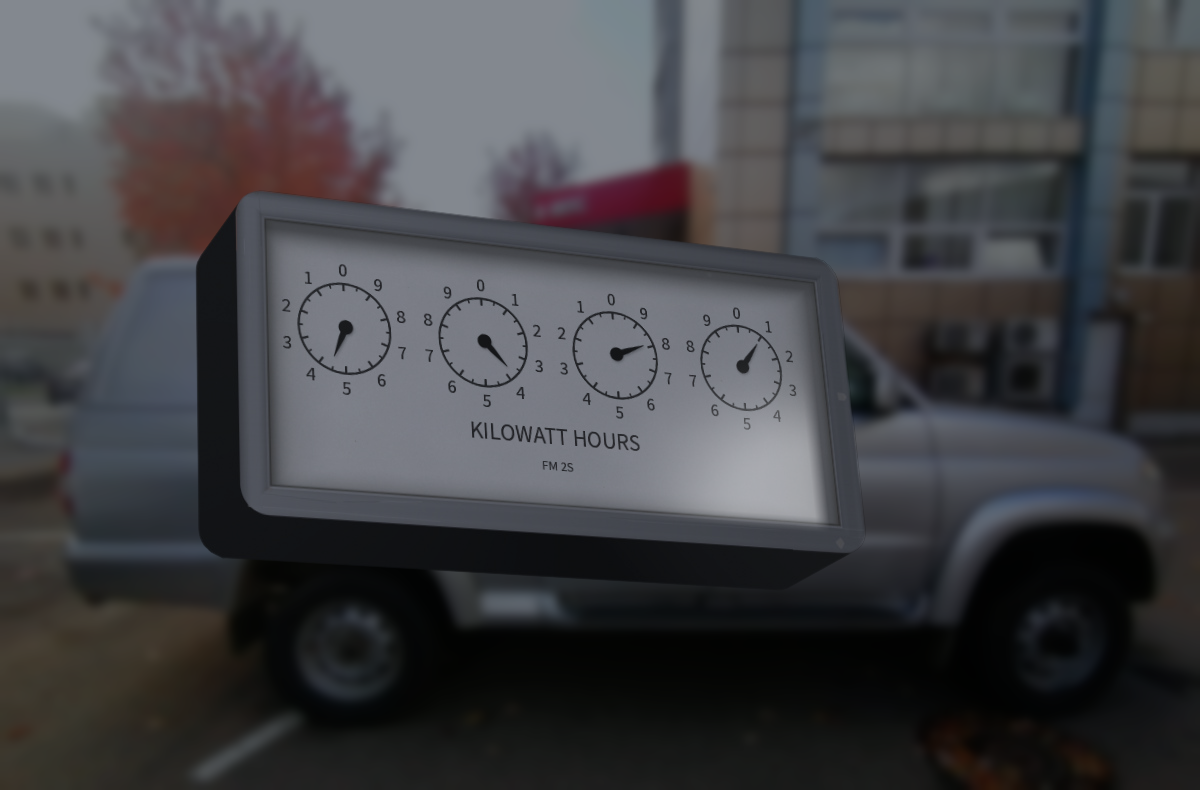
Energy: 4381 kWh
